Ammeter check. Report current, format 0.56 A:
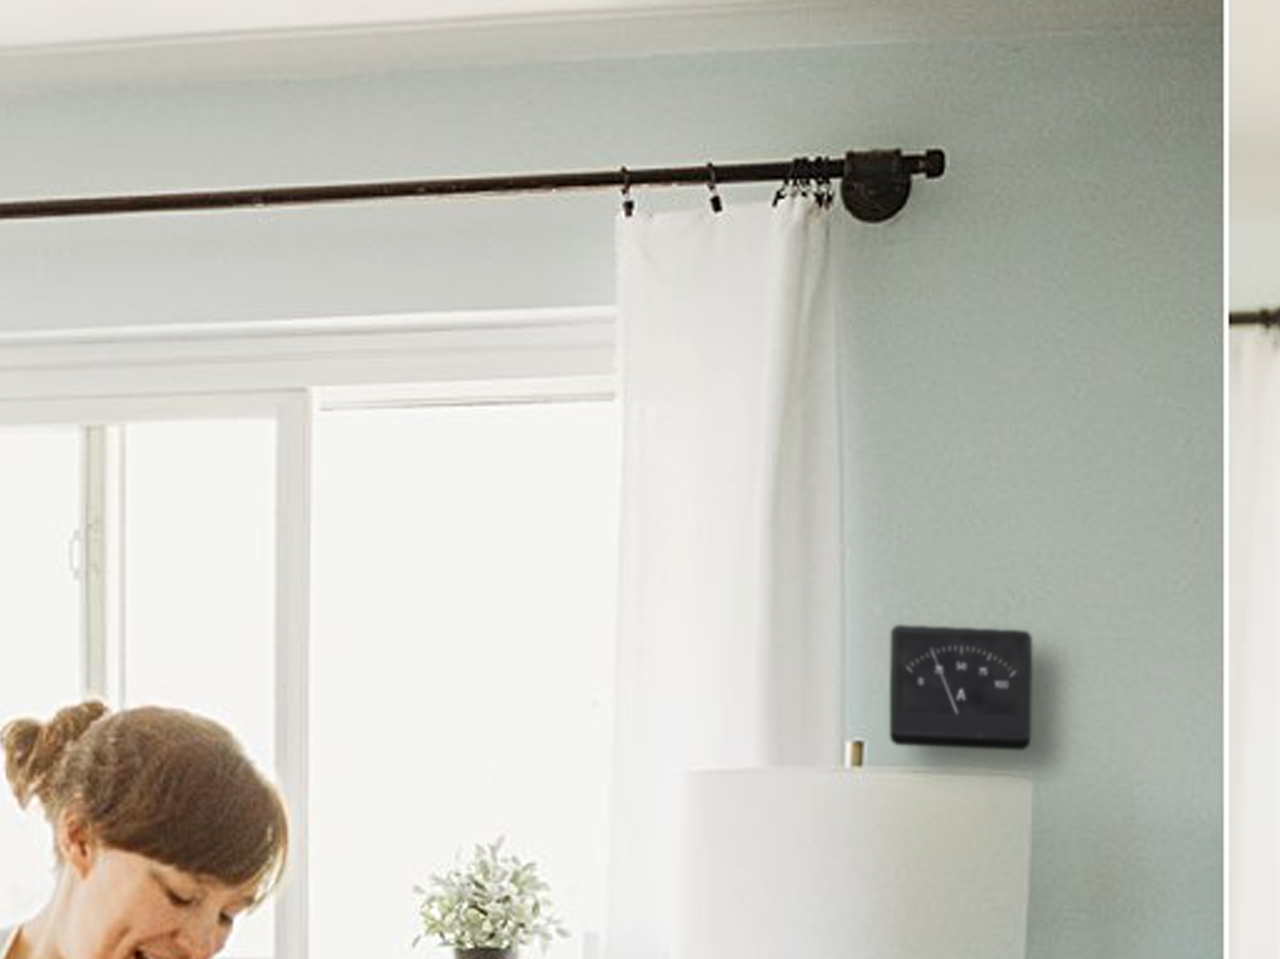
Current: 25 A
